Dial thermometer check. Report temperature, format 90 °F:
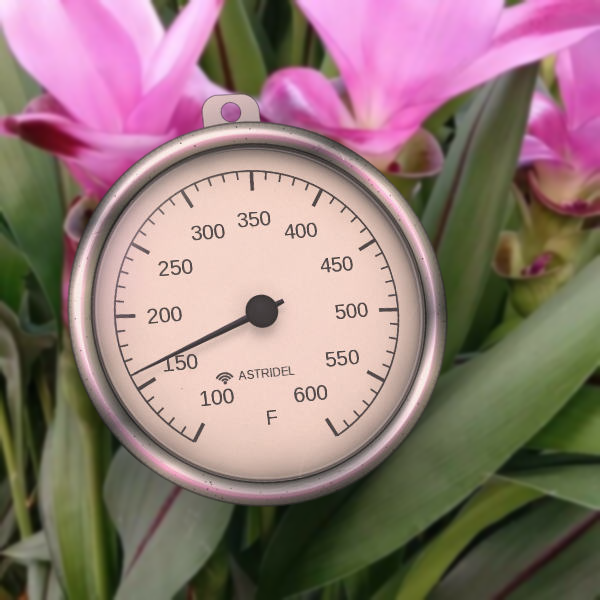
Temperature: 160 °F
